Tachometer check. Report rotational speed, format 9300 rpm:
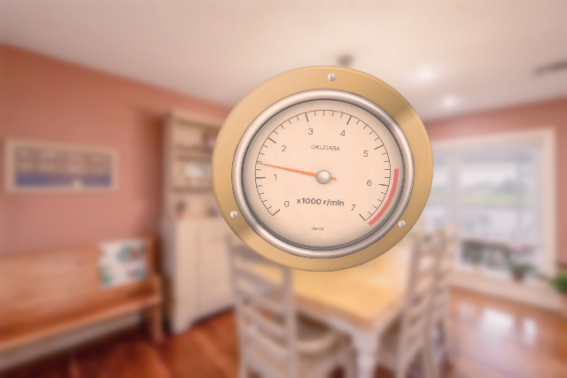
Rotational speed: 1400 rpm
